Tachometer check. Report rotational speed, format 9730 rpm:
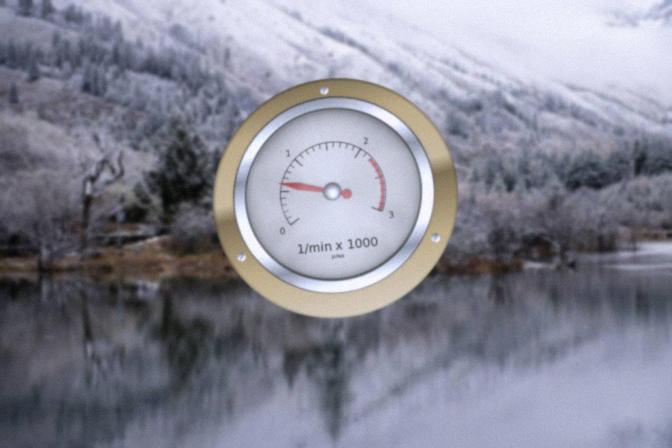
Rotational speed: 600 rpm
